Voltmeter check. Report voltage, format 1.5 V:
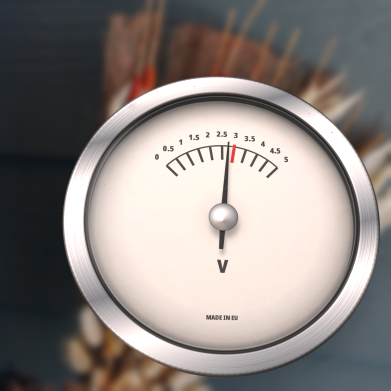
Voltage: 2.75 V
